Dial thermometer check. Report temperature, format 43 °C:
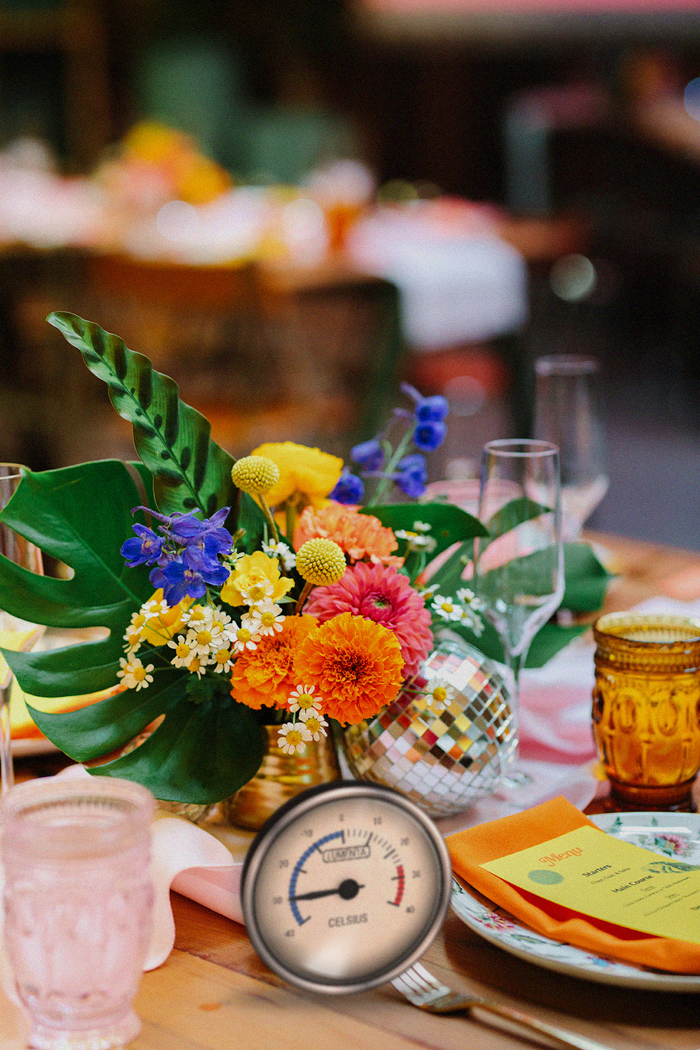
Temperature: -30 °C
